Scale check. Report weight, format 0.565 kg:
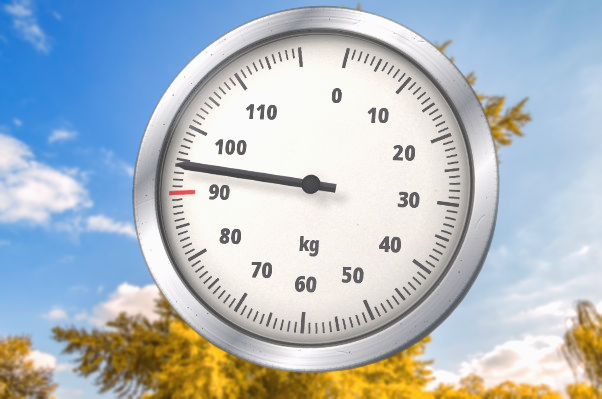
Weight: 94 kg
